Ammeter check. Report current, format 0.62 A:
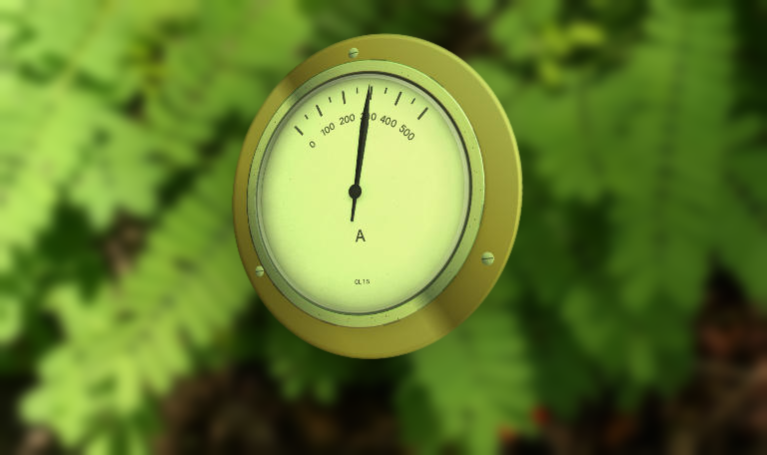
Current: 300 A
